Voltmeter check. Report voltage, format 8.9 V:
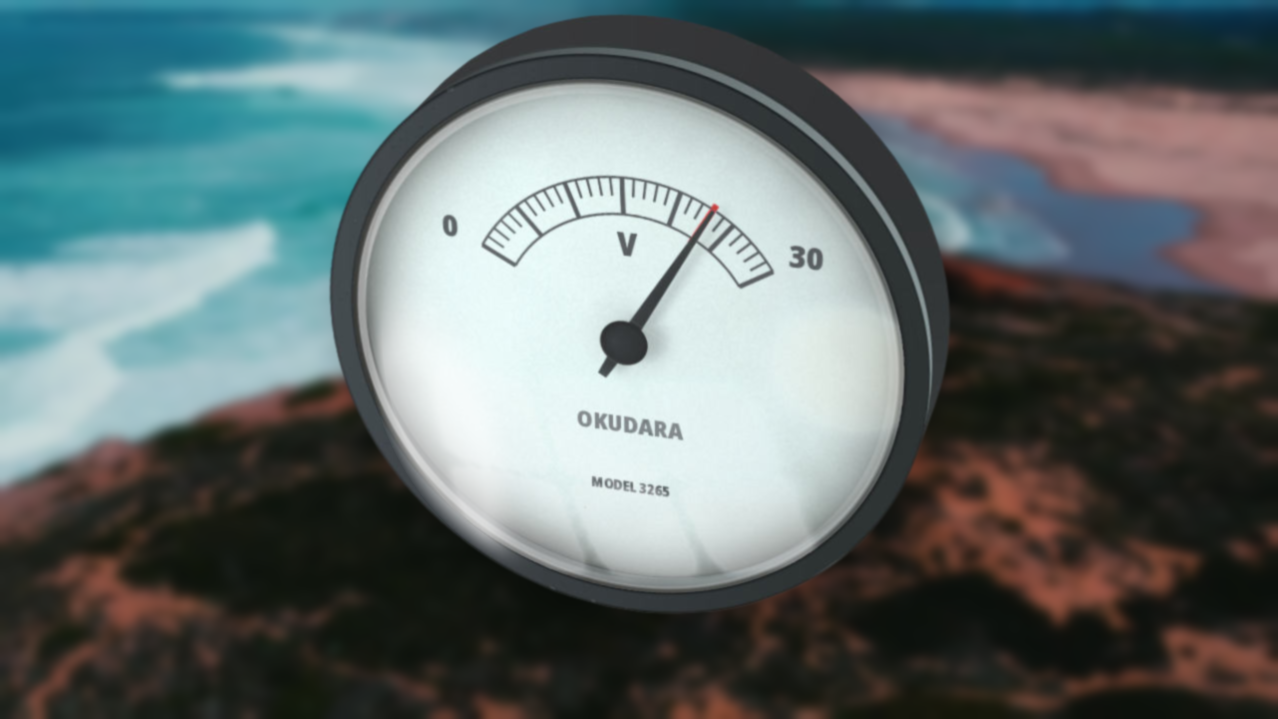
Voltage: 23 V
